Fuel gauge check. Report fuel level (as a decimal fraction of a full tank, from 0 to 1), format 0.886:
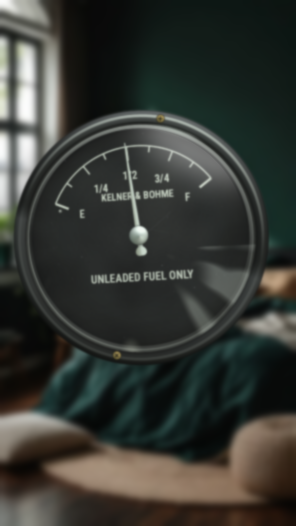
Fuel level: 0.5
